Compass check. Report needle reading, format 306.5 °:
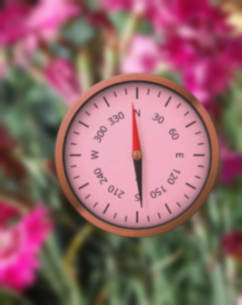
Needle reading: 355 °
